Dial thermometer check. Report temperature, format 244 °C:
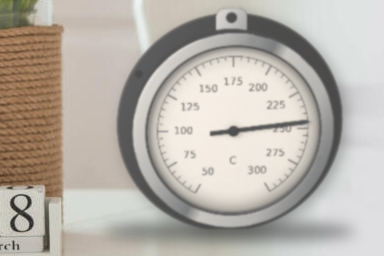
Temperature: 245 °C
